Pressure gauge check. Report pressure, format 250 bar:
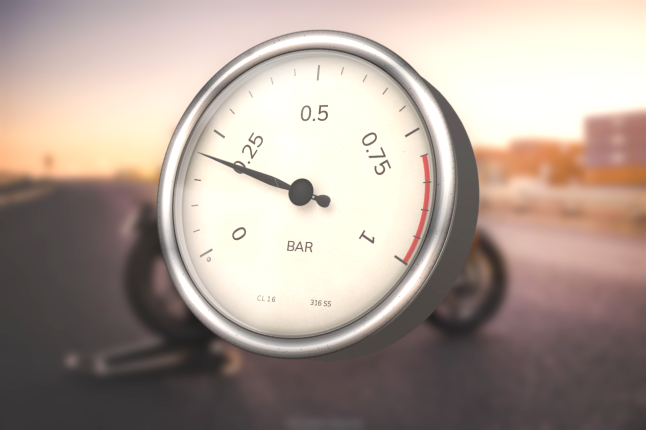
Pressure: 0.2 bar
